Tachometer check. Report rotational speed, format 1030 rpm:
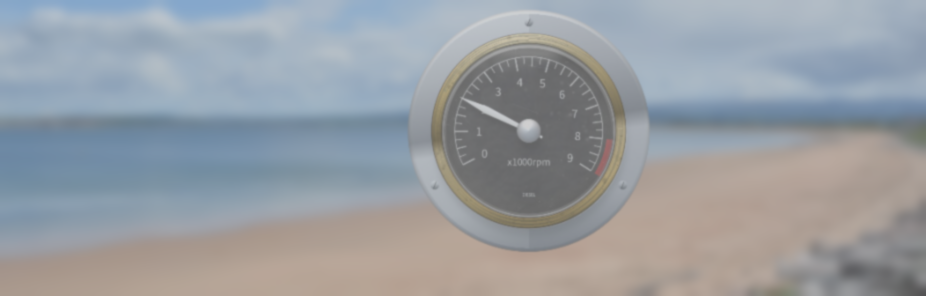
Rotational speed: 2000 rpm
